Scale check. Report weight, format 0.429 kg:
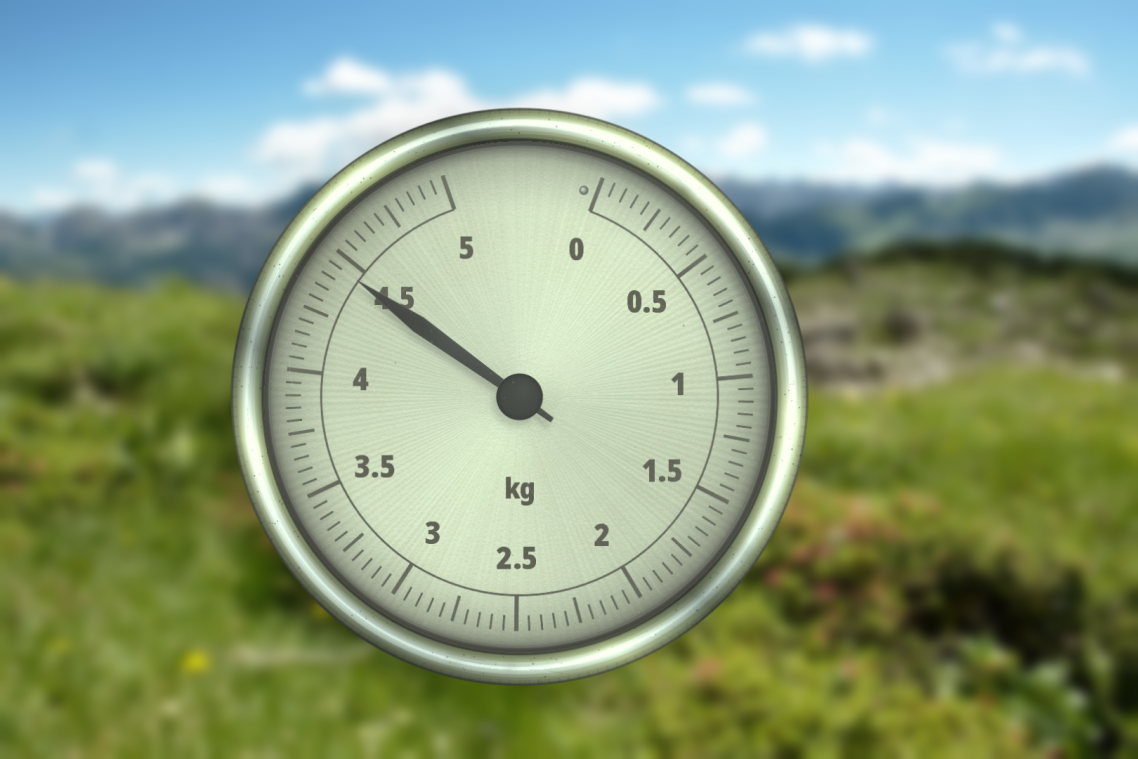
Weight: 4.45 kg
